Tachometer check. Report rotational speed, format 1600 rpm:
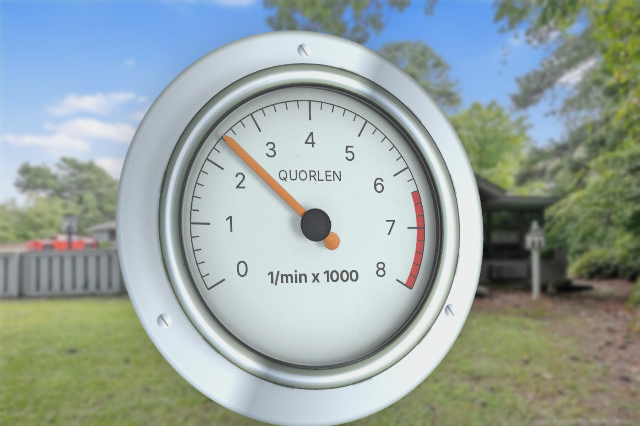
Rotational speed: 2400 rpm
